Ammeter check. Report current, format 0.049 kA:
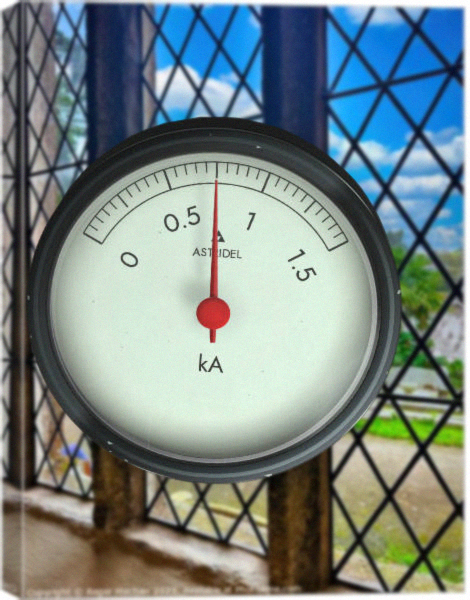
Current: 0.75 kA
